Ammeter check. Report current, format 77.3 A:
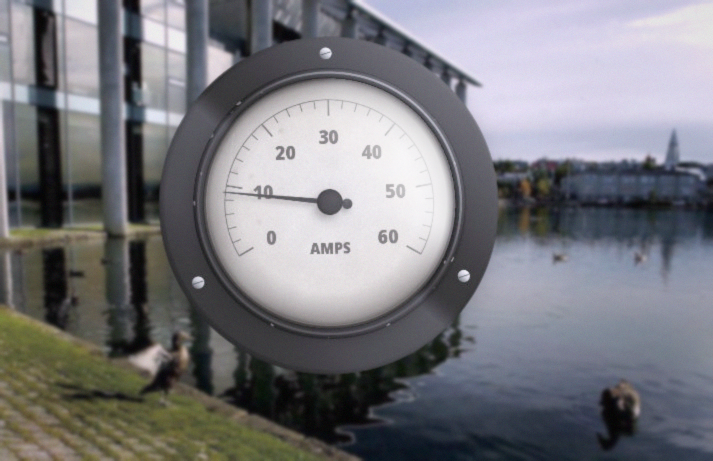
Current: 9 A
